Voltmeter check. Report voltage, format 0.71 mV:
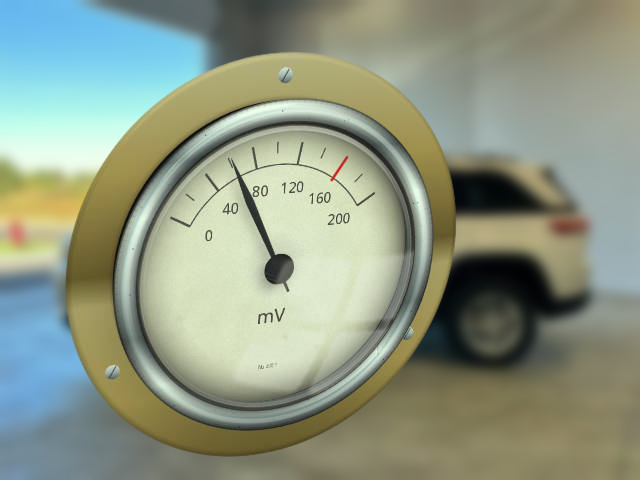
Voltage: 60 mV
